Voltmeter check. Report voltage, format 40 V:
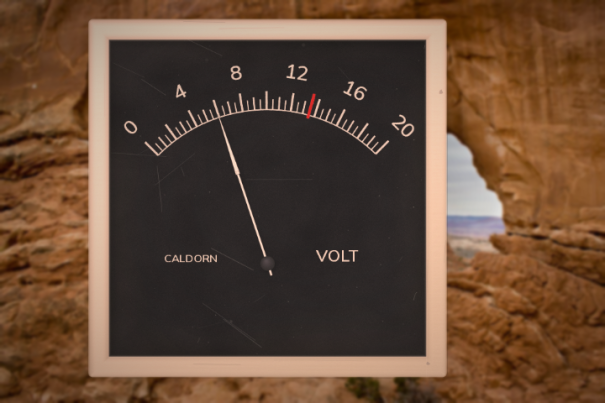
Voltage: 6 V
